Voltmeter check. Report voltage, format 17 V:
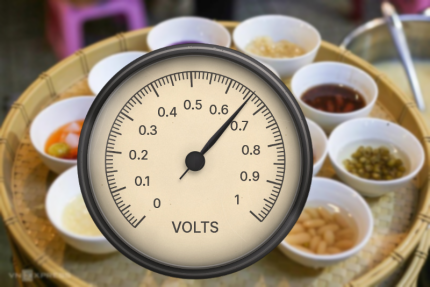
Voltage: 0.66 V
